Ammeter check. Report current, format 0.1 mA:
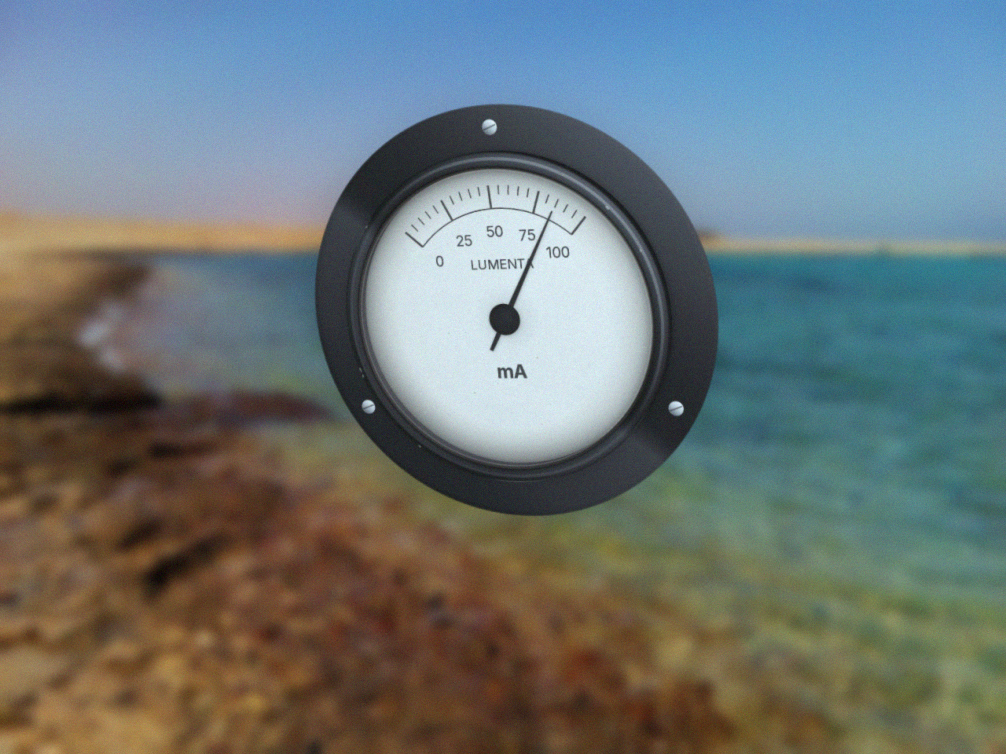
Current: 85 mA
